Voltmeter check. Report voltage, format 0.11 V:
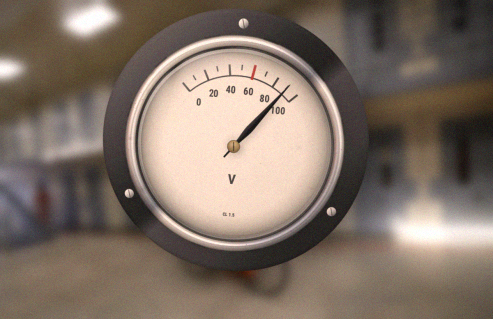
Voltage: 90 V
